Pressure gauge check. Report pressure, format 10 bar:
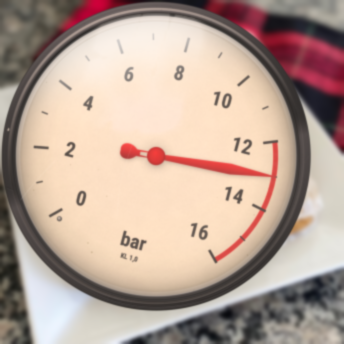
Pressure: 13 bar
